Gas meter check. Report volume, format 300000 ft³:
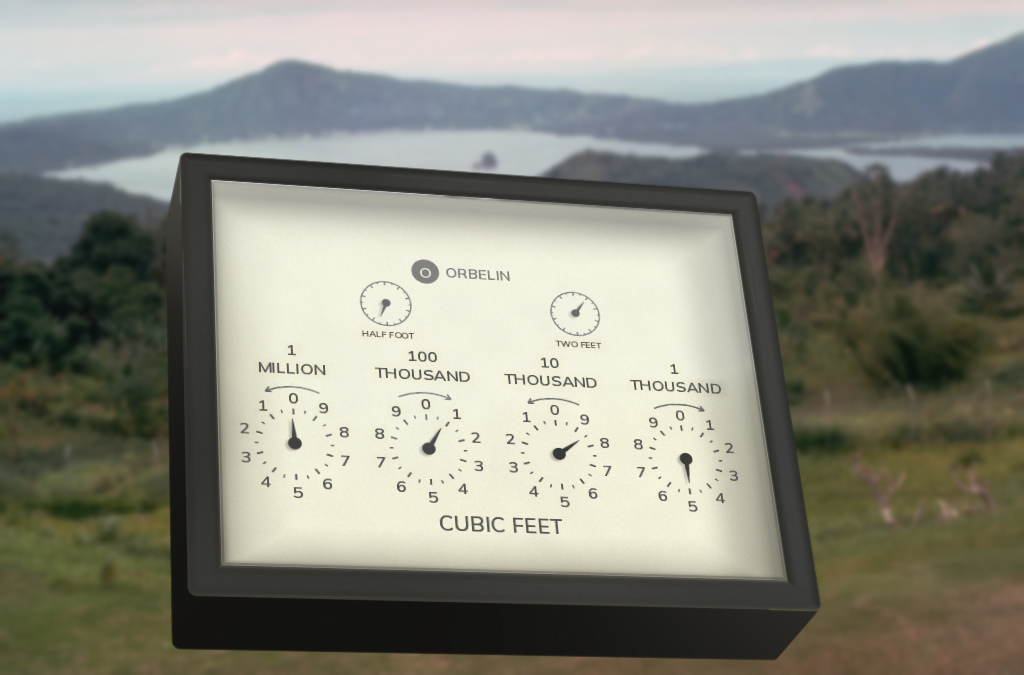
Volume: 8500 ft³
